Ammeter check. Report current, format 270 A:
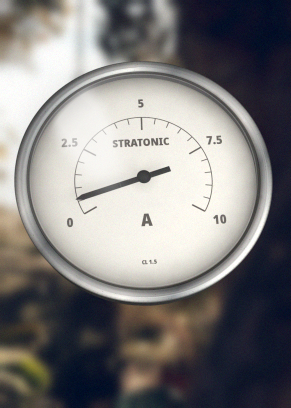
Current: 0.5 A
